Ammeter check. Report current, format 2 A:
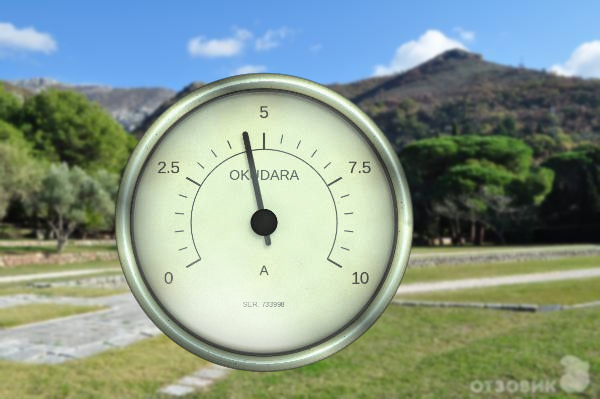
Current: 4.5 A
